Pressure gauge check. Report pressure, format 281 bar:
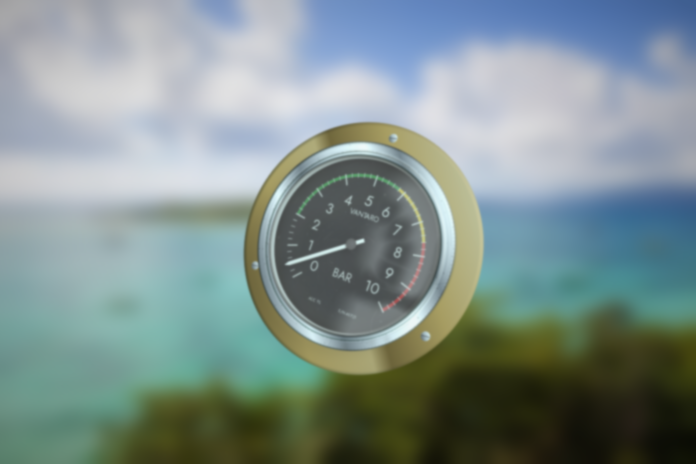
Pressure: 0.4 bar
